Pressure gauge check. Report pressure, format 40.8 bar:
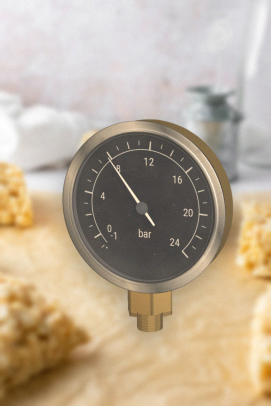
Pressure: 8 bar
